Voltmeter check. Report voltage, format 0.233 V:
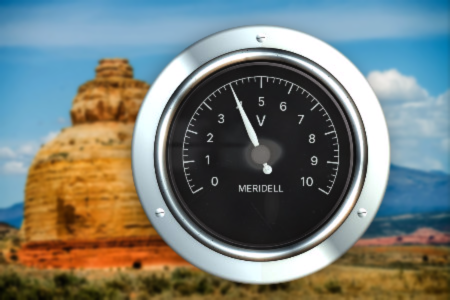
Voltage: 4 V
